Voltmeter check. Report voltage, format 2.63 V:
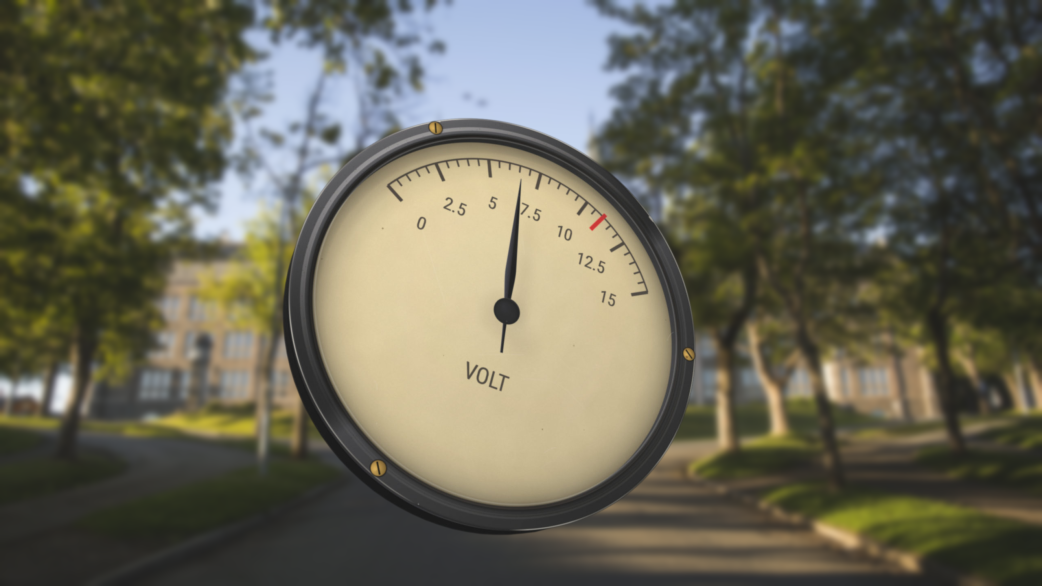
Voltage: 6.5 V
